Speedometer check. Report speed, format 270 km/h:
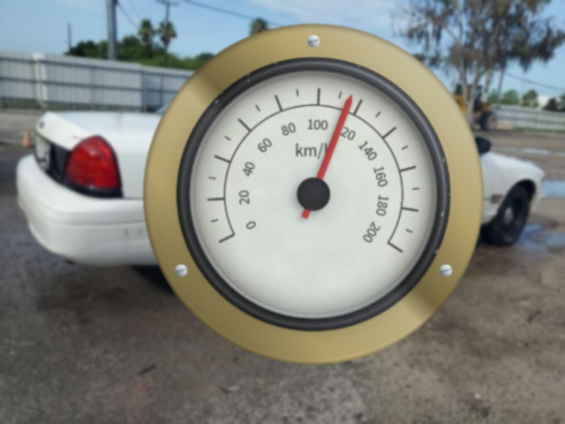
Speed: 115 km/h
